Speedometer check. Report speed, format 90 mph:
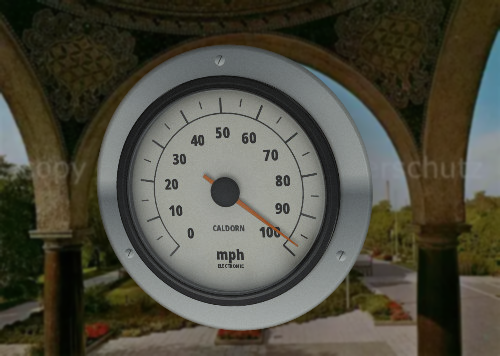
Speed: 97.5 mph
